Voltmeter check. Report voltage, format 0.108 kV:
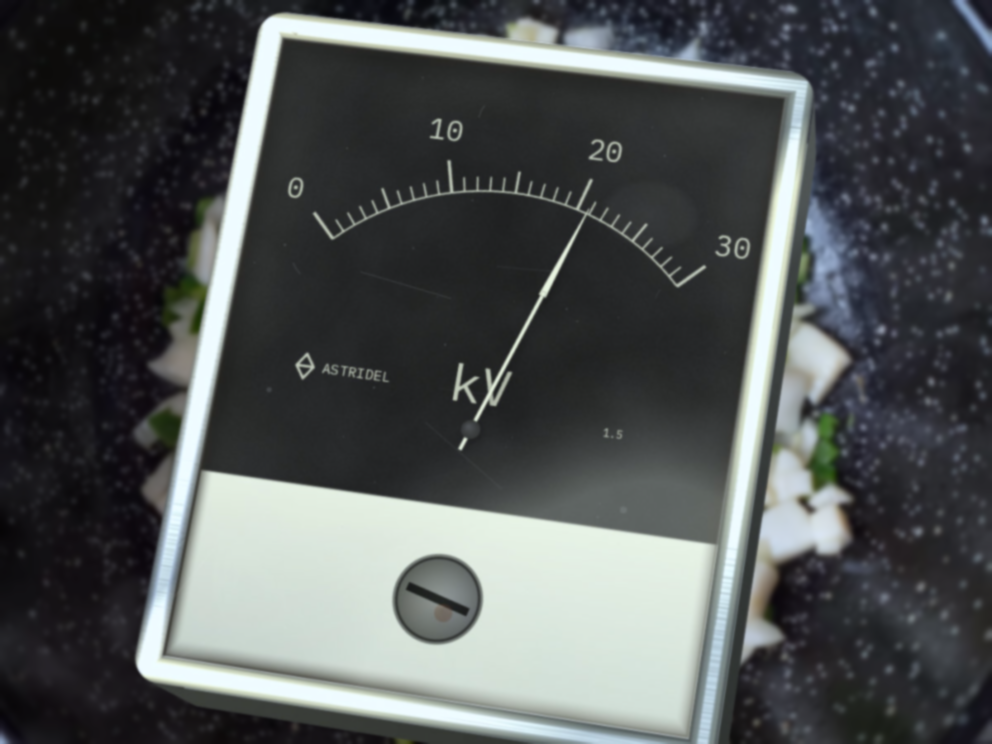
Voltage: 21 kV
